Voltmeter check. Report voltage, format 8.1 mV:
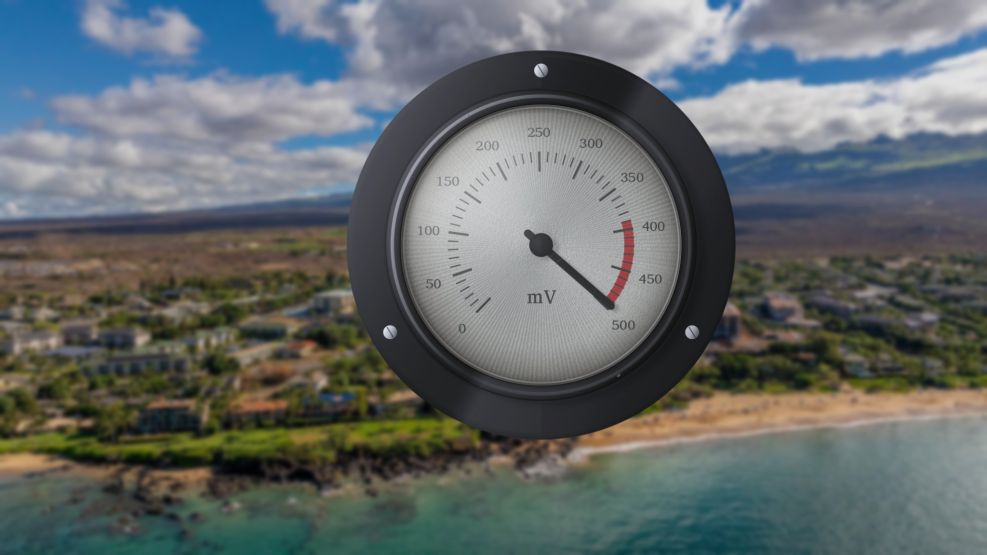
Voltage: 495 mV
